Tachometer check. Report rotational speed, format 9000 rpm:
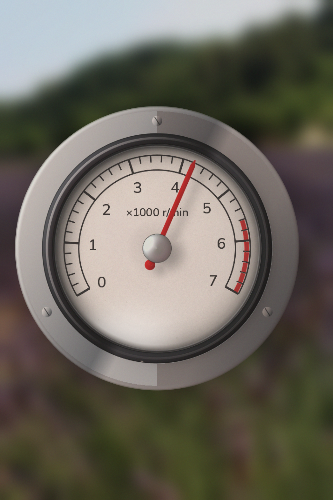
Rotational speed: 4200 rpm
